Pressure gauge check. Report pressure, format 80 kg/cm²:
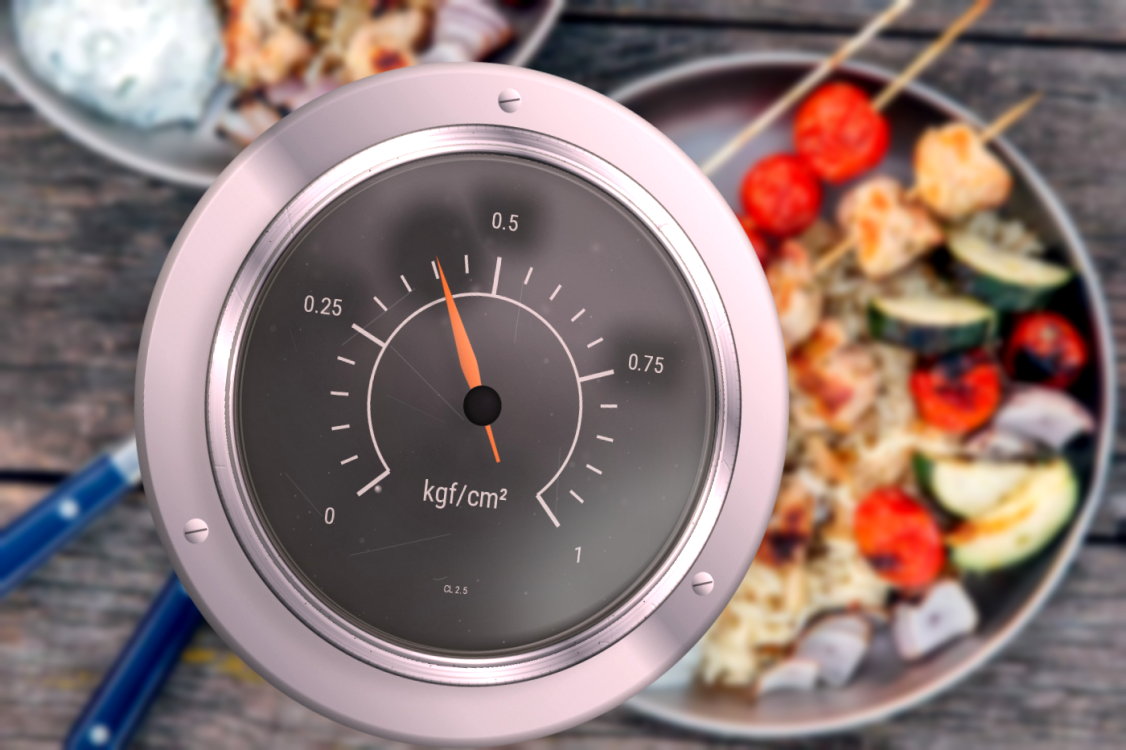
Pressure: 0.4 kg/cm²
